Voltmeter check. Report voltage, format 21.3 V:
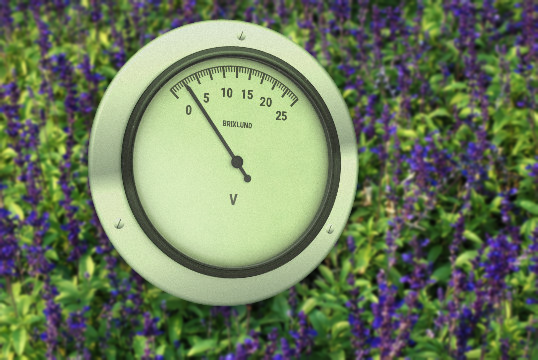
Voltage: 2.5 V
